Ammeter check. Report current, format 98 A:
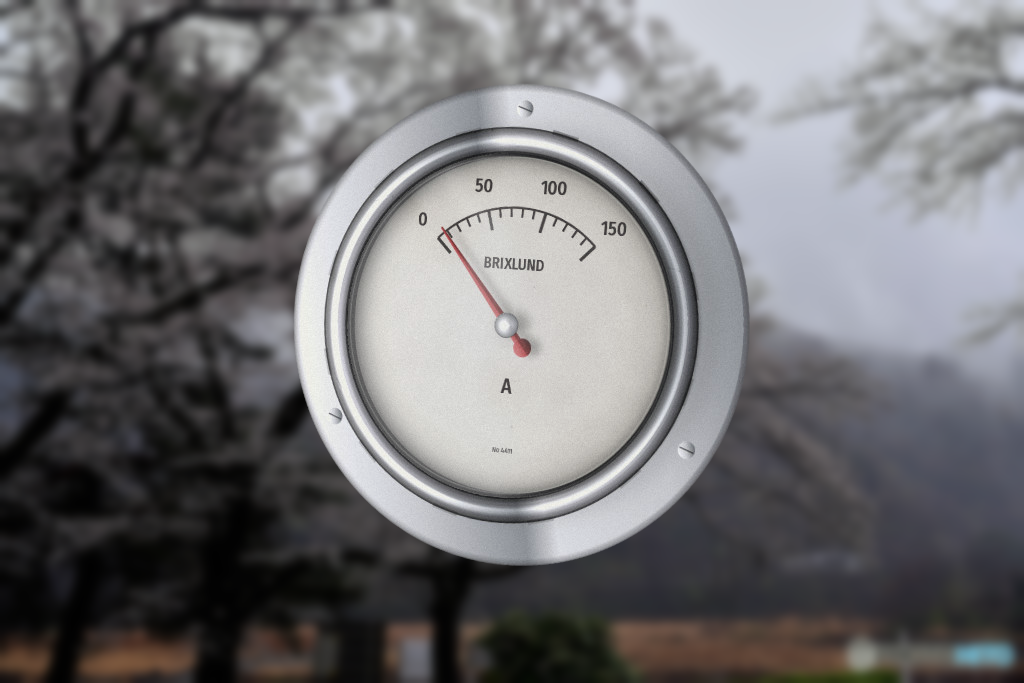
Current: 10 A
